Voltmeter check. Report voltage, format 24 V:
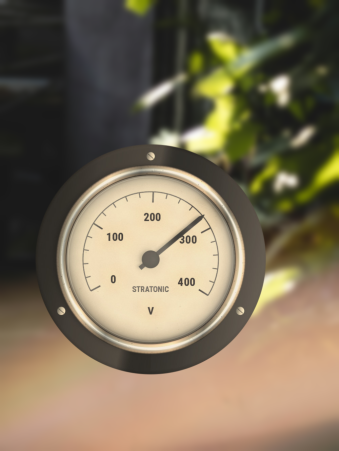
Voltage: 280 V
